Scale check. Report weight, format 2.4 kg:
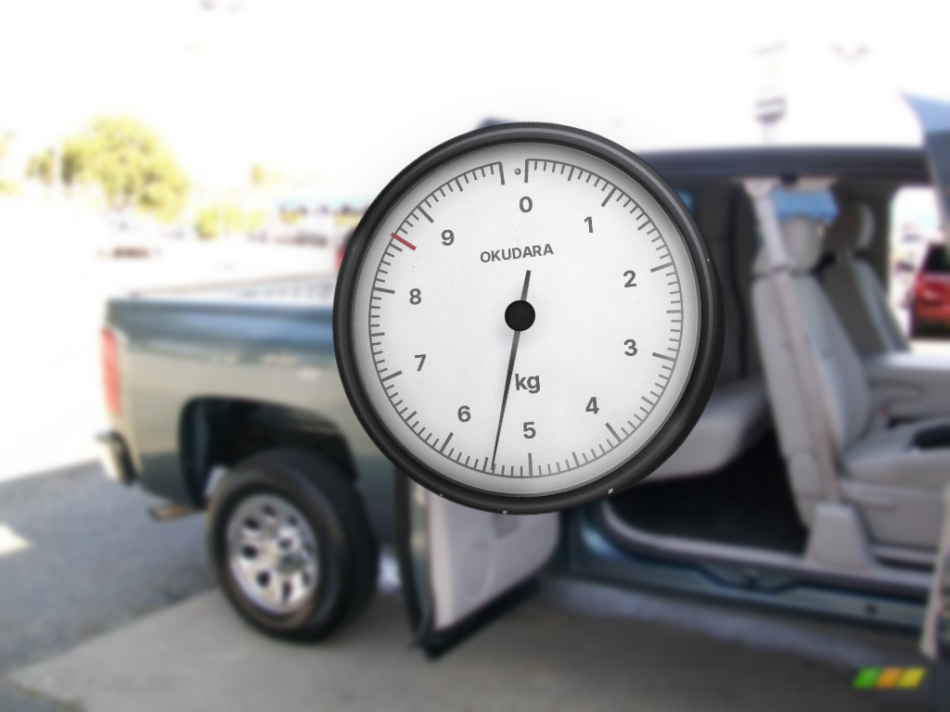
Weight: 5.4 kg
